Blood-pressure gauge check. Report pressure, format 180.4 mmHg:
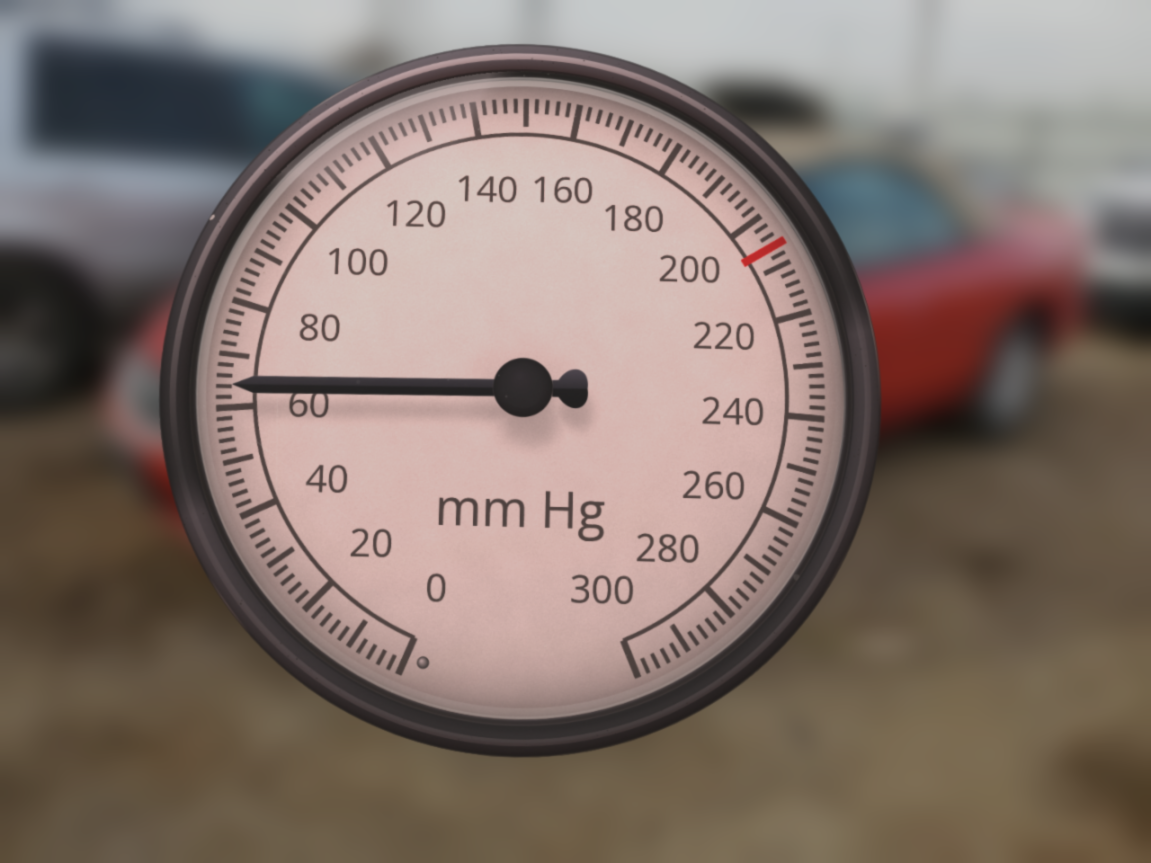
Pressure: 64 mmHg
